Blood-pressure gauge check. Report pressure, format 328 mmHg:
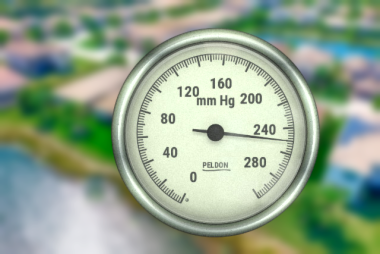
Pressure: 250 mmHg
